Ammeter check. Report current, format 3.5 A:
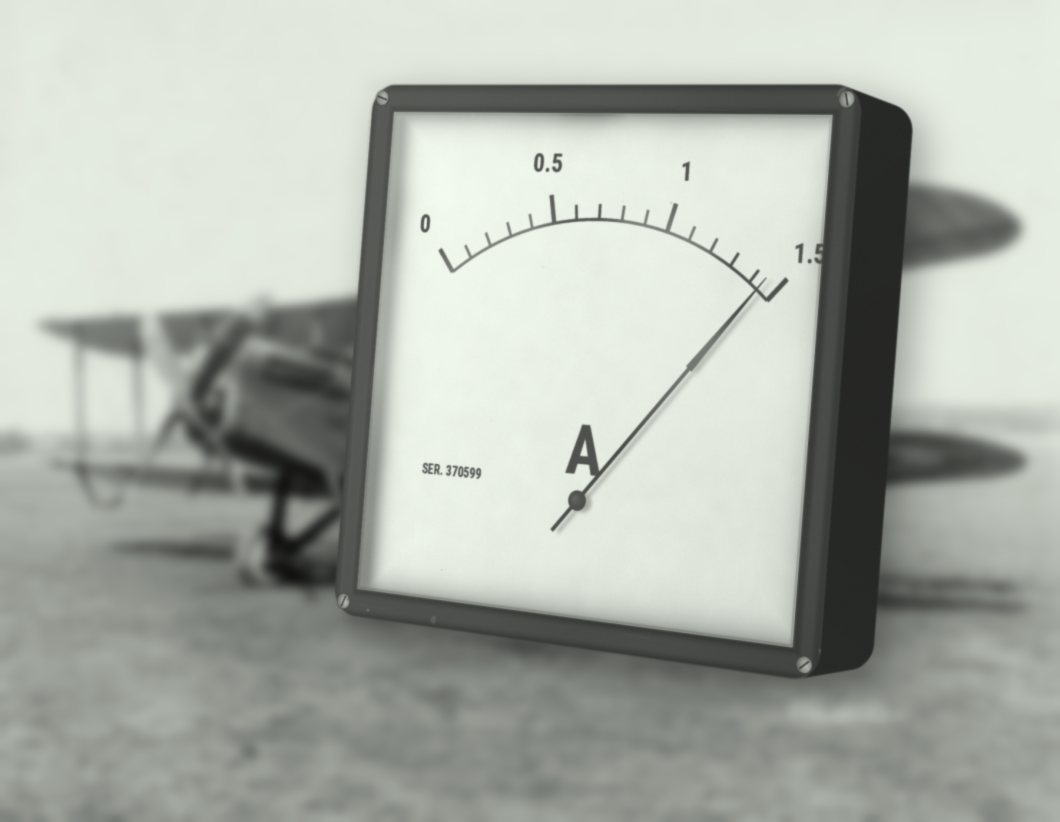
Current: 1.45 A
